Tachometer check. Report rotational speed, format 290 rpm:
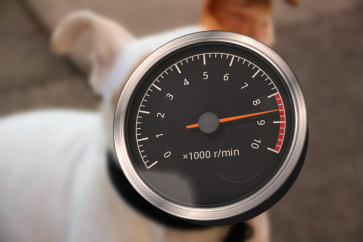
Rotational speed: 8600 rpm
